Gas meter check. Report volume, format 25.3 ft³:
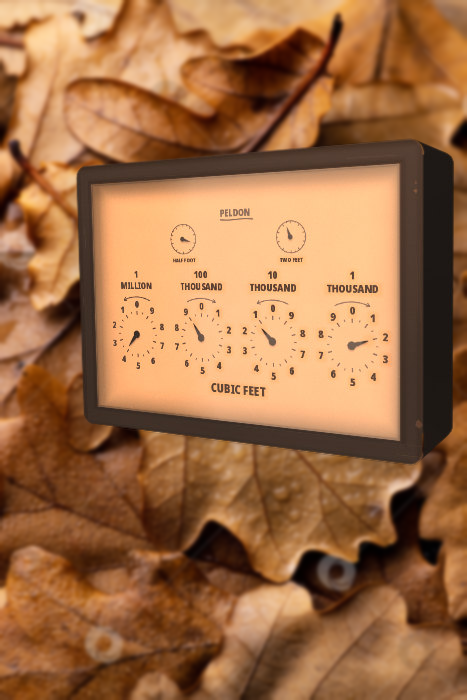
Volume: 391200 ft³
